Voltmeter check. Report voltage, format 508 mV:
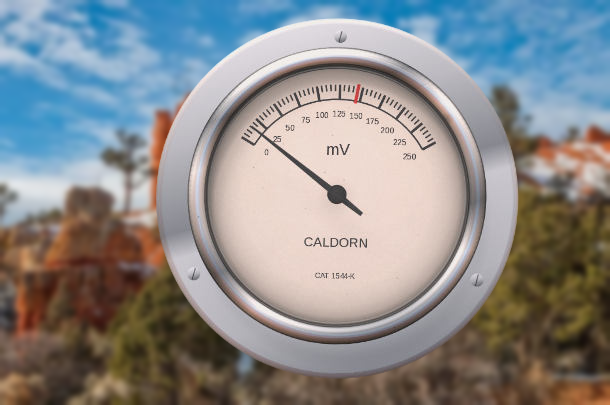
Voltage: 15 mV
